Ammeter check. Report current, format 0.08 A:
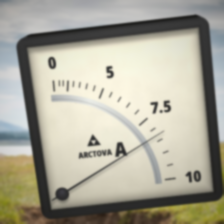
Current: 8.25 A
